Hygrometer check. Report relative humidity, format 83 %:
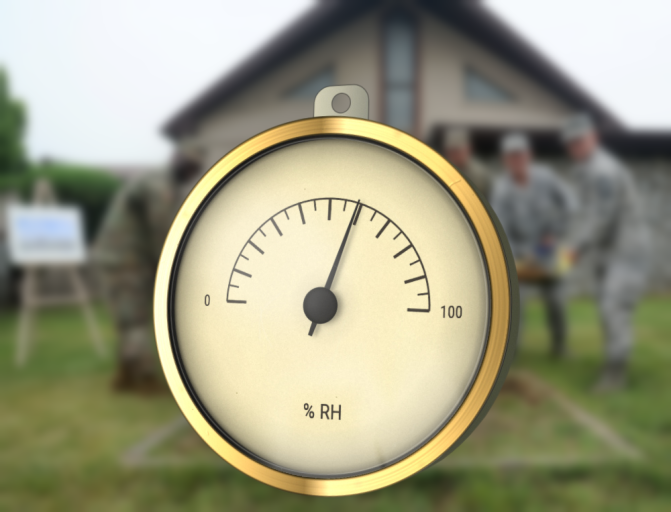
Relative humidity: 60 %
